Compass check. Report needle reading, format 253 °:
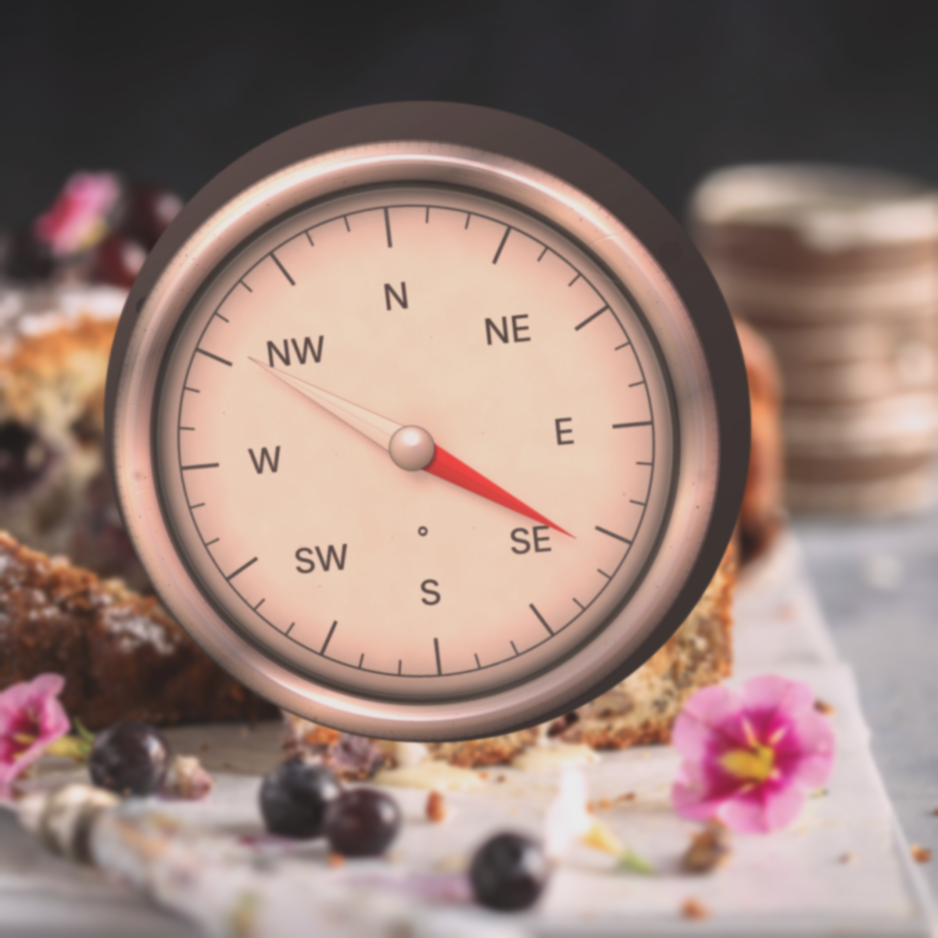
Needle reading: 125 °
